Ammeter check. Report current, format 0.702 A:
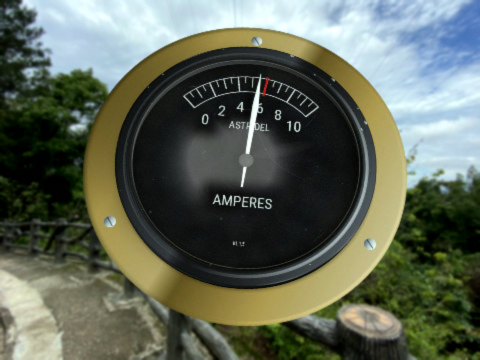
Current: 5.5 A
